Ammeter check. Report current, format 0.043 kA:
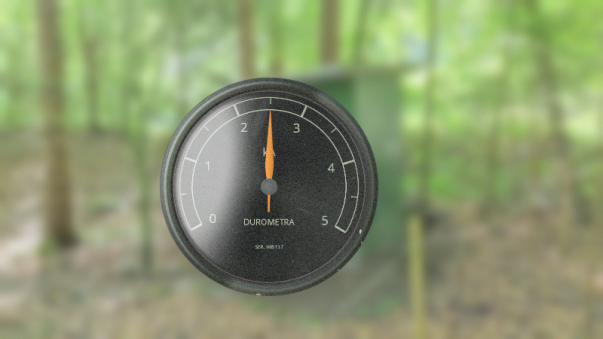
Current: 2.5 kA
